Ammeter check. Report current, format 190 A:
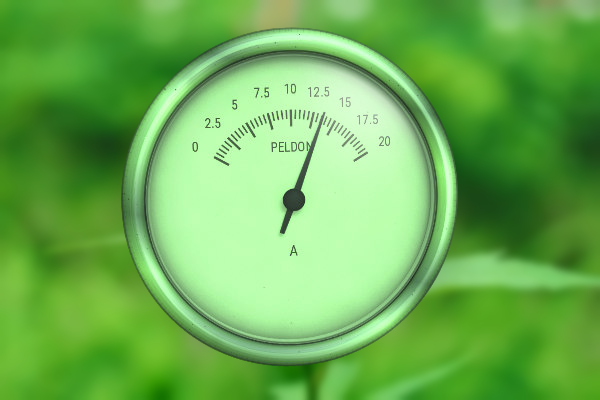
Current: 13.5 A
